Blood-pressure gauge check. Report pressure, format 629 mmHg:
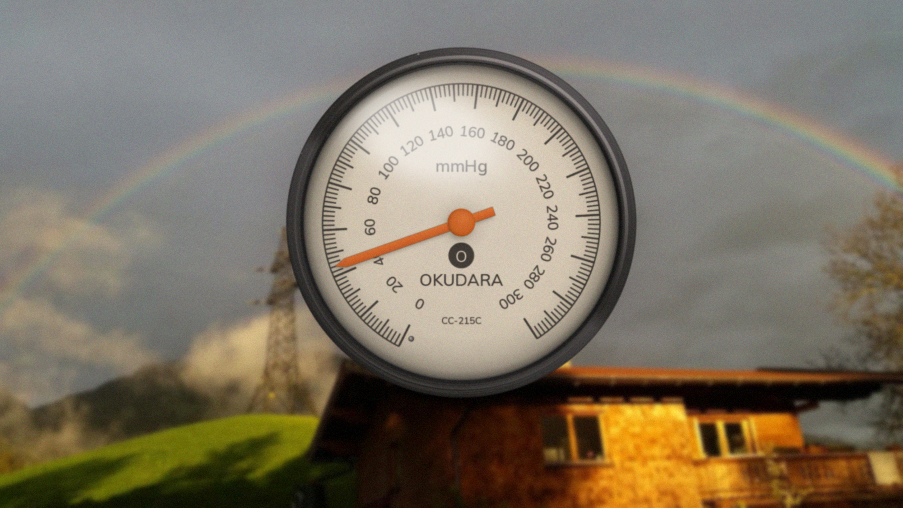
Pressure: 44 mmHg
